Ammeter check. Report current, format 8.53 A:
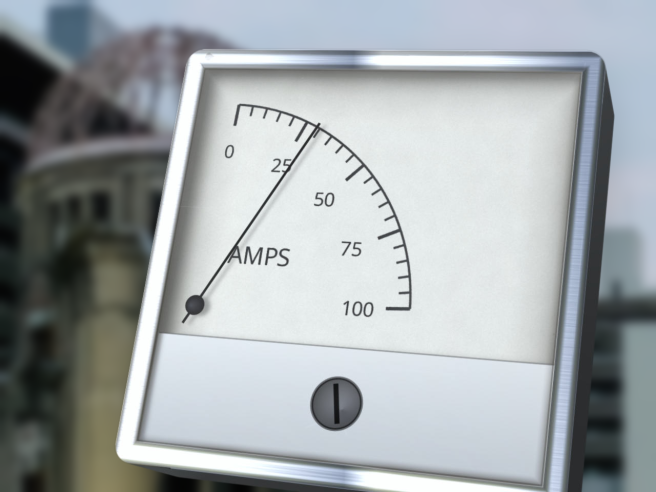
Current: 30 A
